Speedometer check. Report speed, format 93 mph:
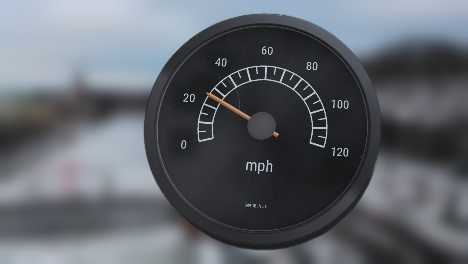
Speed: 25 mph
